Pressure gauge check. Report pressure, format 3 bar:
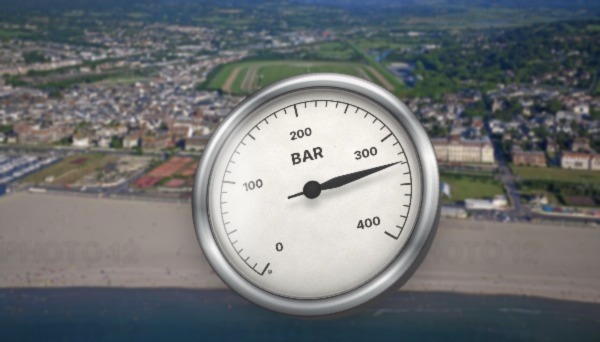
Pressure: 330 bar
